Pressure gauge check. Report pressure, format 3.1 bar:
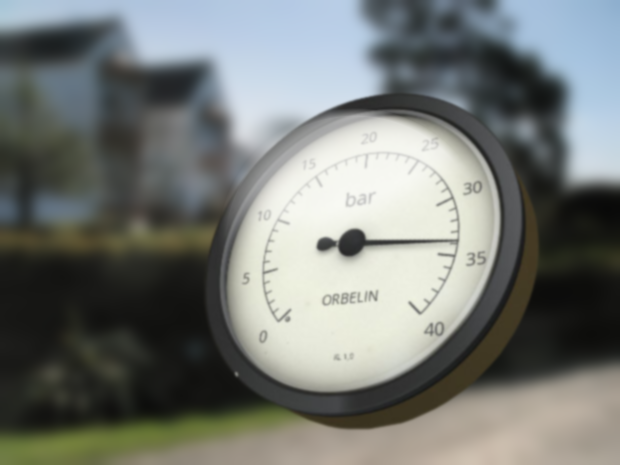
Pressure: 34 bar
